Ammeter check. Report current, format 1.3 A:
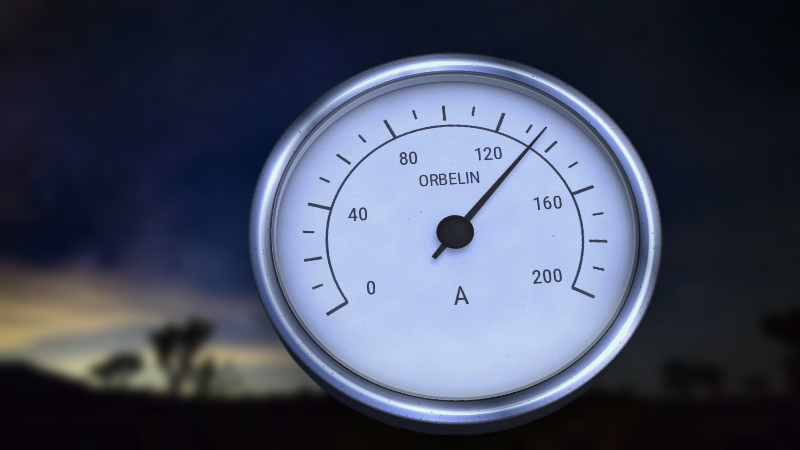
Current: 135 A
